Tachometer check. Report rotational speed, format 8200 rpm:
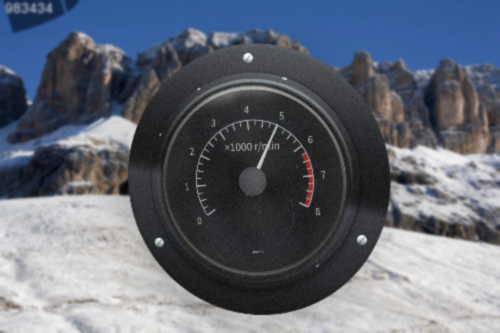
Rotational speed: 5000 rpm
